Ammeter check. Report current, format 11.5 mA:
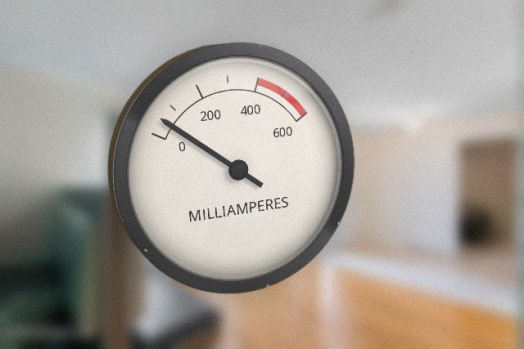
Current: 50 mA
